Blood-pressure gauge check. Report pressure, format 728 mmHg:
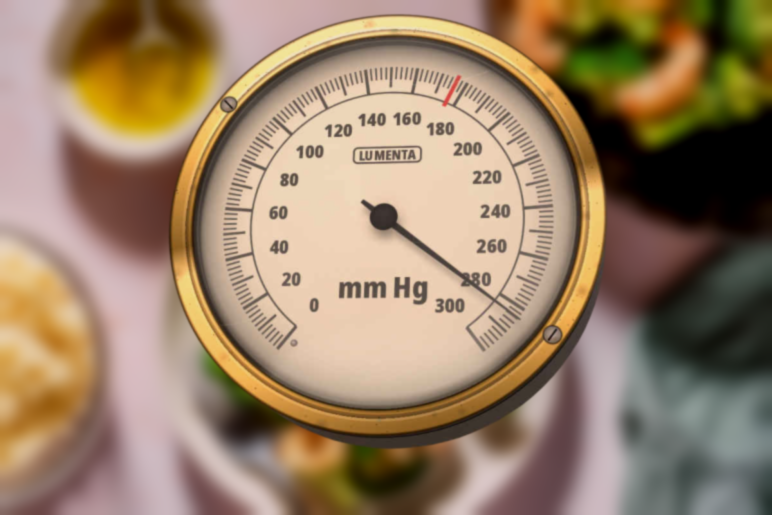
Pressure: 284 mmHg
